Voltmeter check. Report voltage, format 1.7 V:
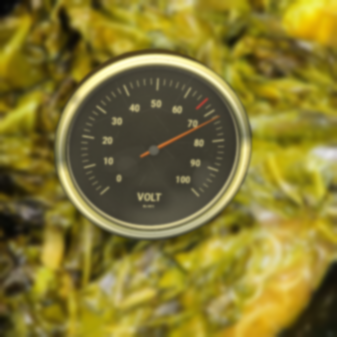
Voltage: 72 V
